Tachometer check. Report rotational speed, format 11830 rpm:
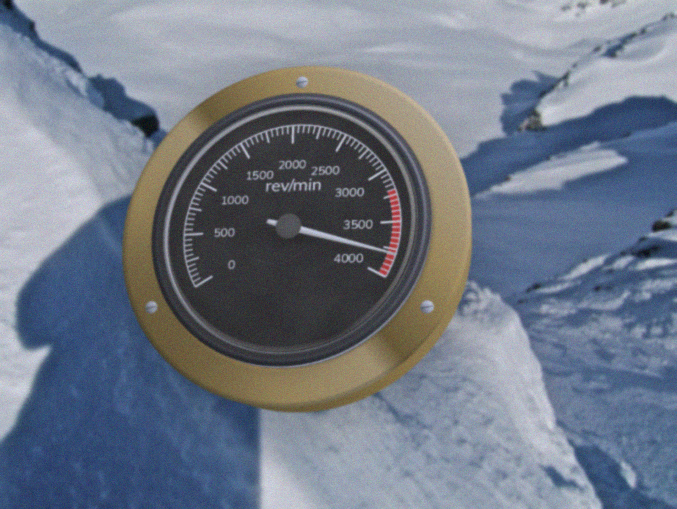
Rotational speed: 3800 rpm
